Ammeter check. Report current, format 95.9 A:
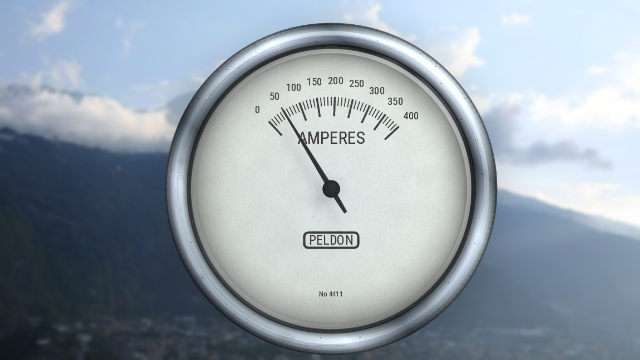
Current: 50 A
